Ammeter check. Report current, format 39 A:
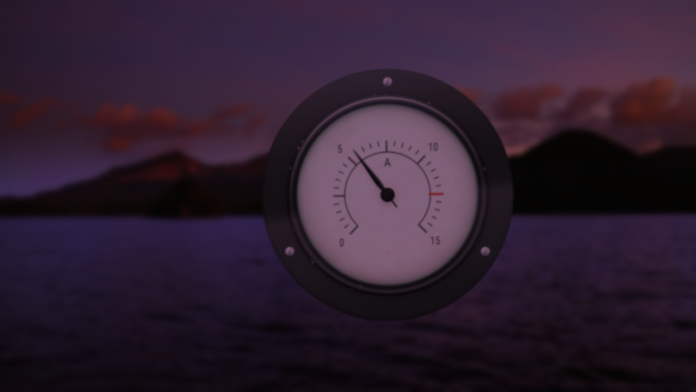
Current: 5.5 A
